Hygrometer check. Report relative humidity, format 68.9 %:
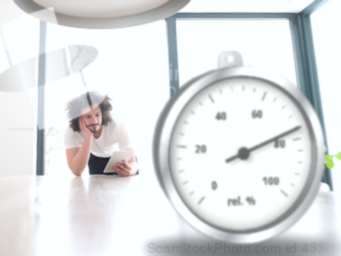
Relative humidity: 76 %
